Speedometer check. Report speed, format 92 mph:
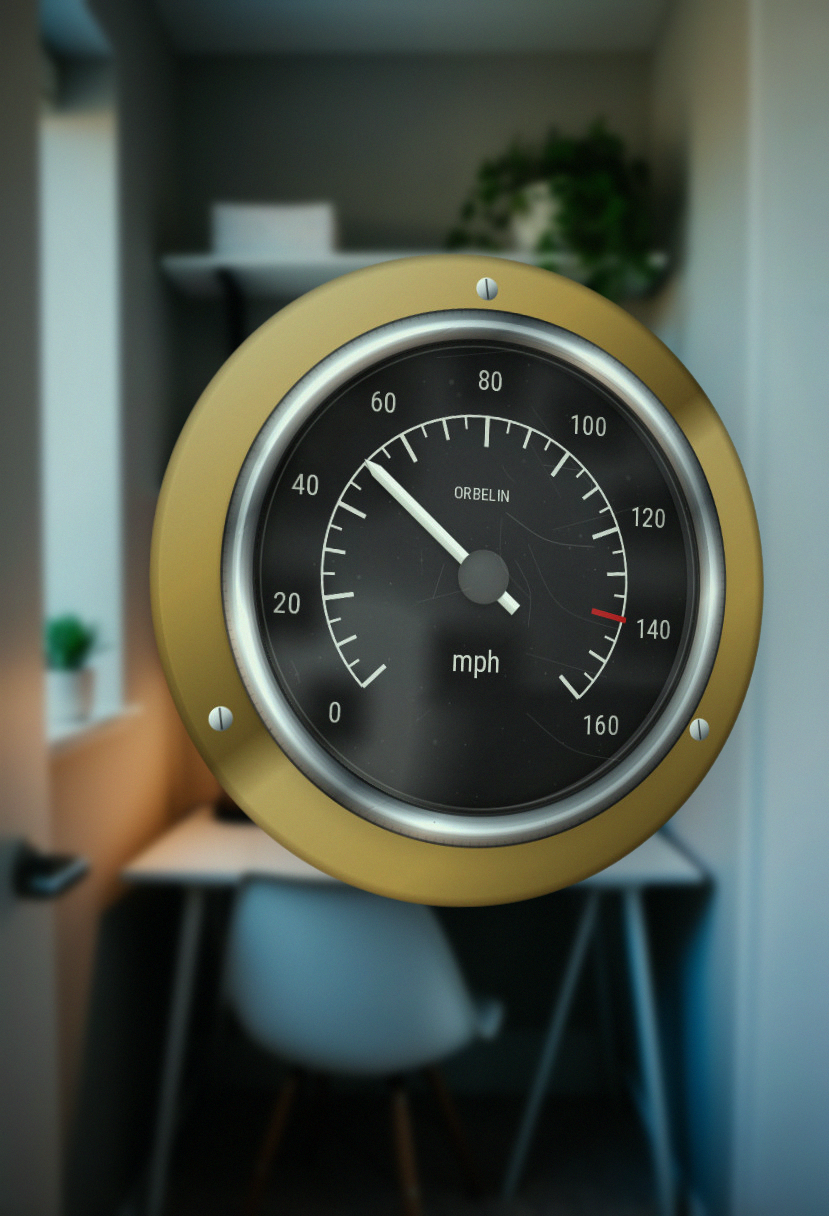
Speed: 50 mph
